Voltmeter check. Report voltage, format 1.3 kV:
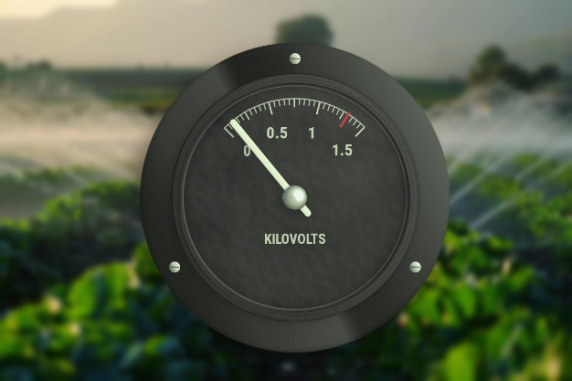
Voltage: 0.1 kV
